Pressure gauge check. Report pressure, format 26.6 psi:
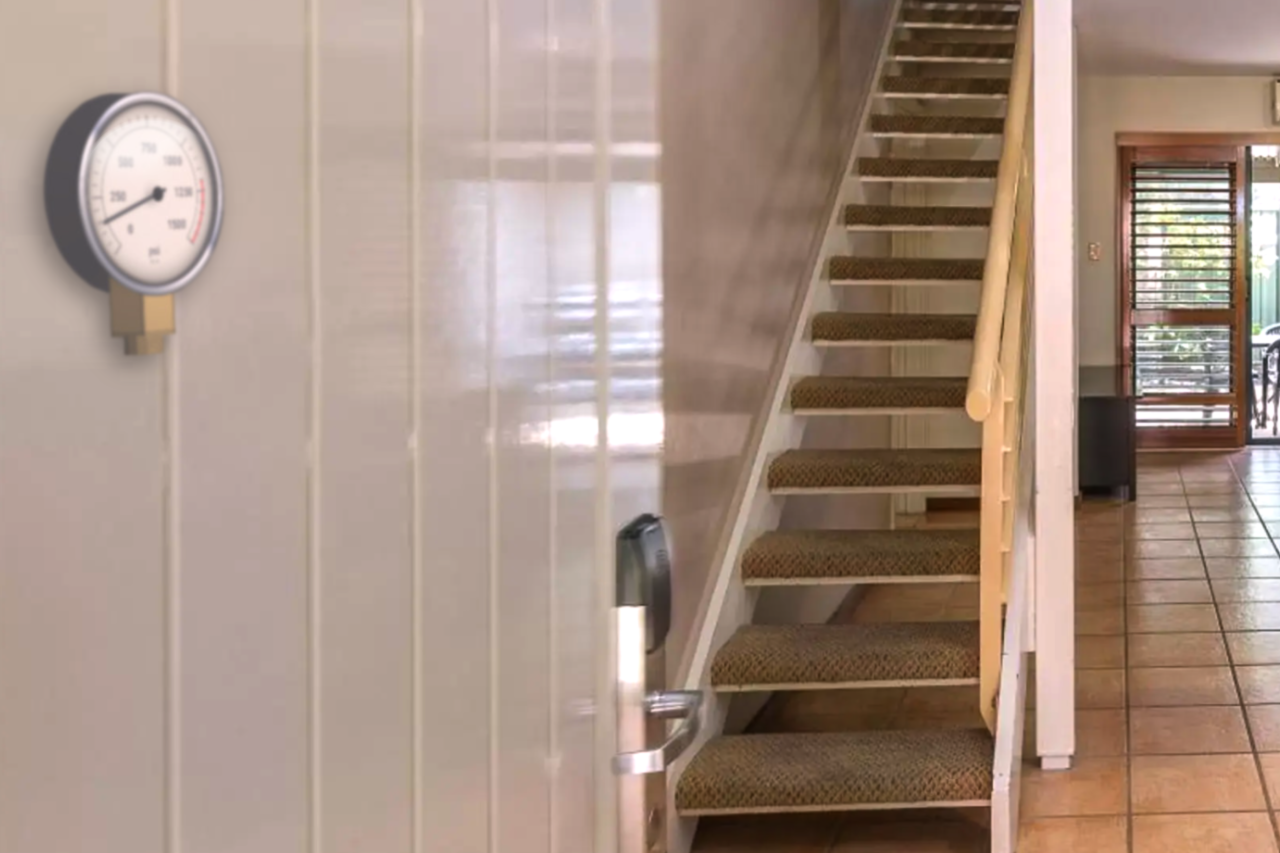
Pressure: 150 psi
